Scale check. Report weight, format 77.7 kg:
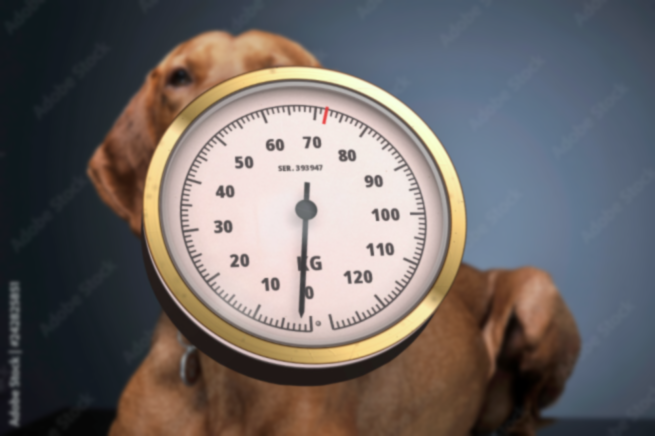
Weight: 2 kg
